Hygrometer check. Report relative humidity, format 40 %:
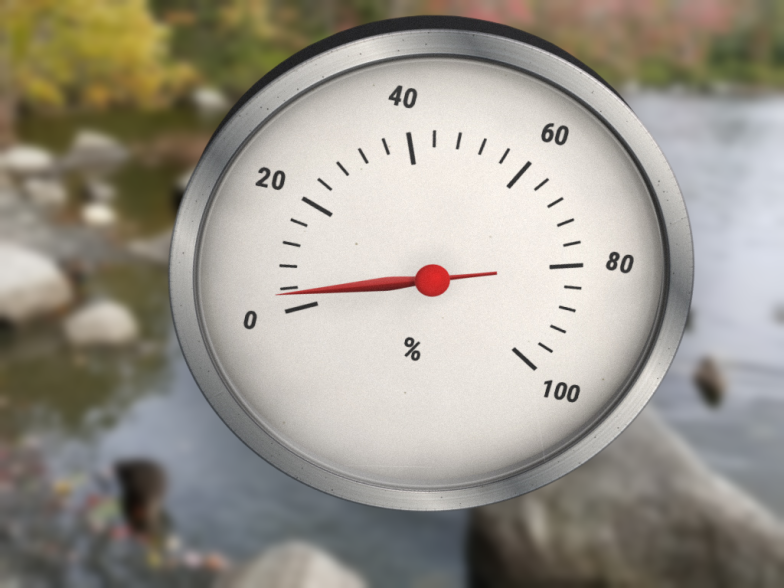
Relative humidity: 4 %
